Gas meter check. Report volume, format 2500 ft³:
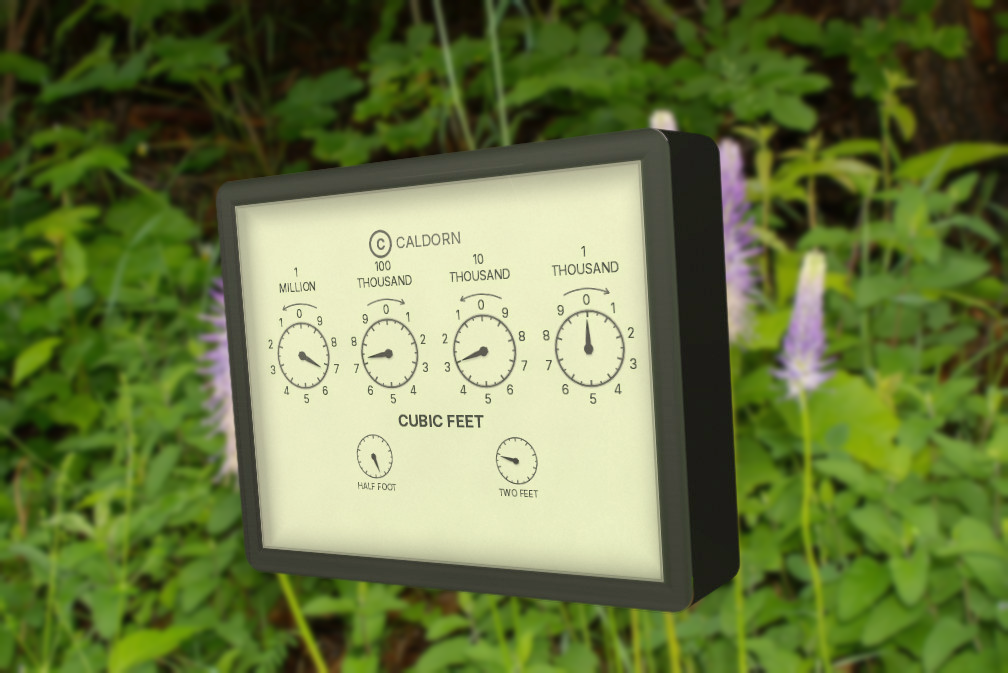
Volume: 673000 ft³
